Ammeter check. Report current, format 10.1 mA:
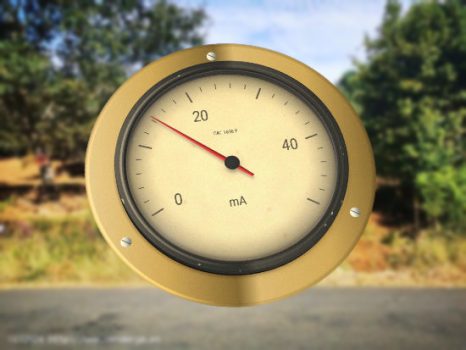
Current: 14 mA
